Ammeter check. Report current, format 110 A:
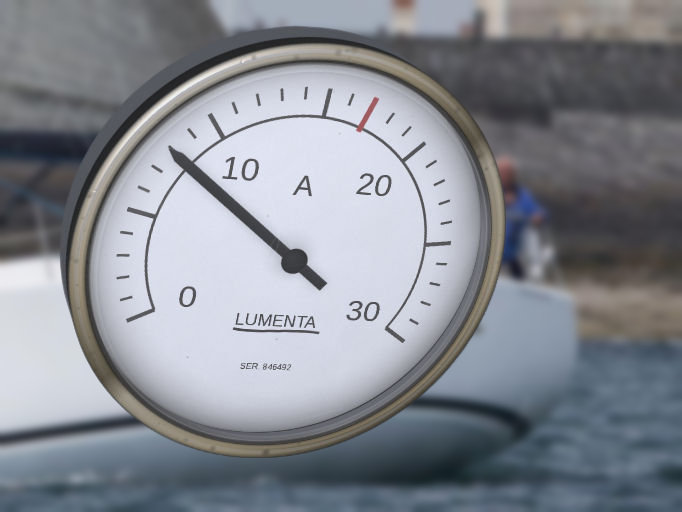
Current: 8 A
